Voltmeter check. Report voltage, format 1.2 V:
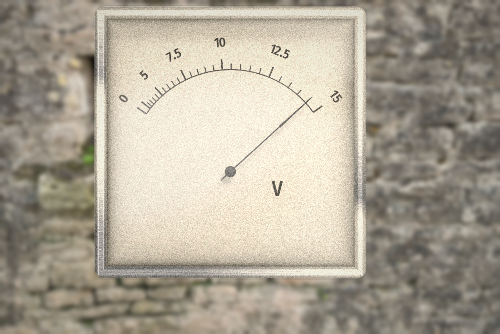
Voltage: 14.5 V
